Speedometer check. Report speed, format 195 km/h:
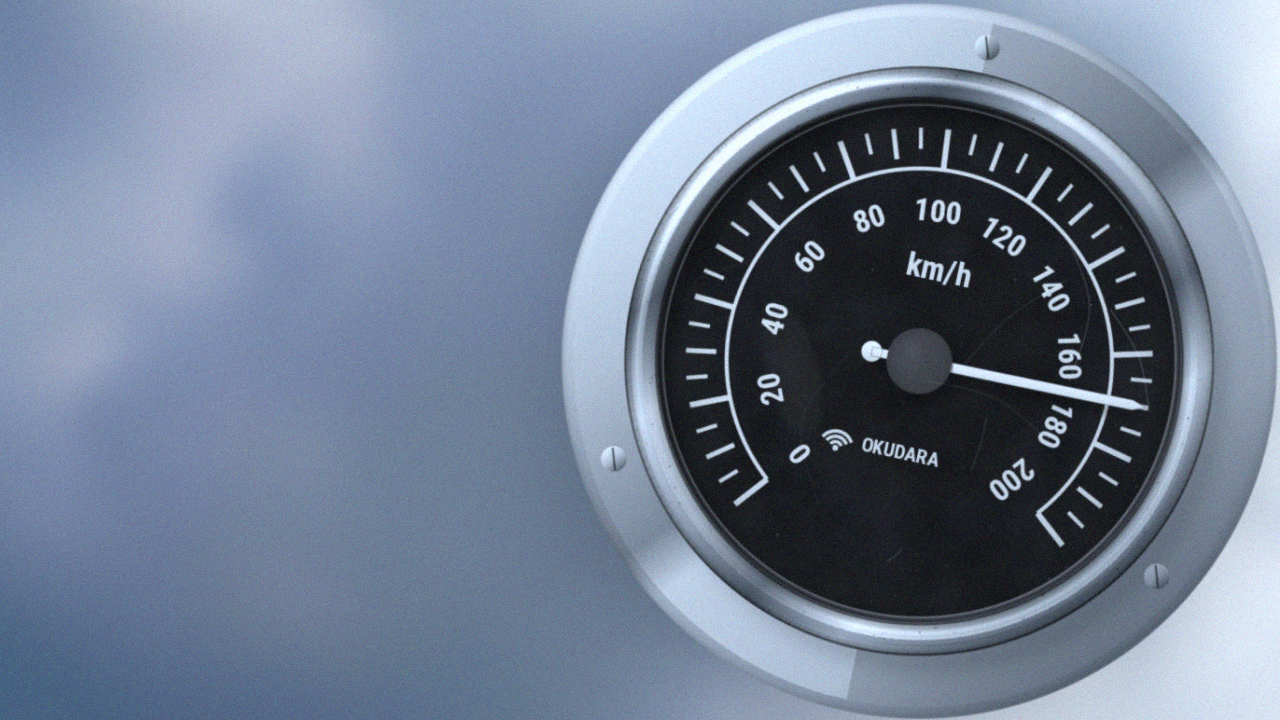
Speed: 170 km/h
